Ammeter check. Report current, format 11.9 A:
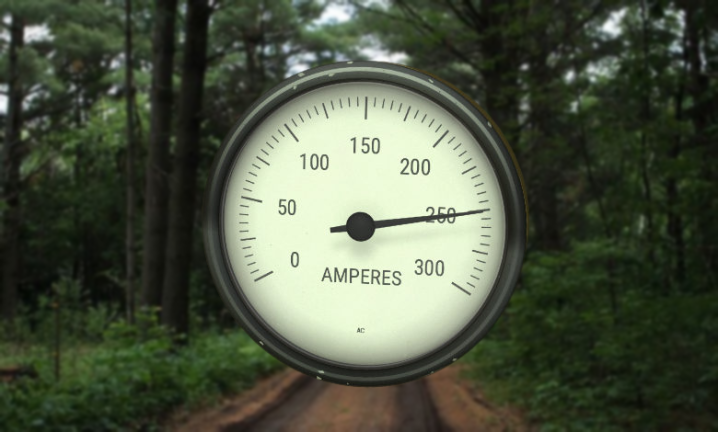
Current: 250 A
